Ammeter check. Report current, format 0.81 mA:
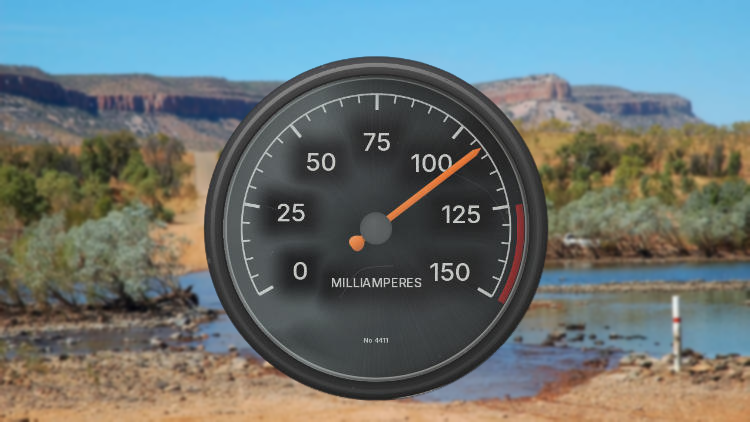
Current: 107.5 mA
